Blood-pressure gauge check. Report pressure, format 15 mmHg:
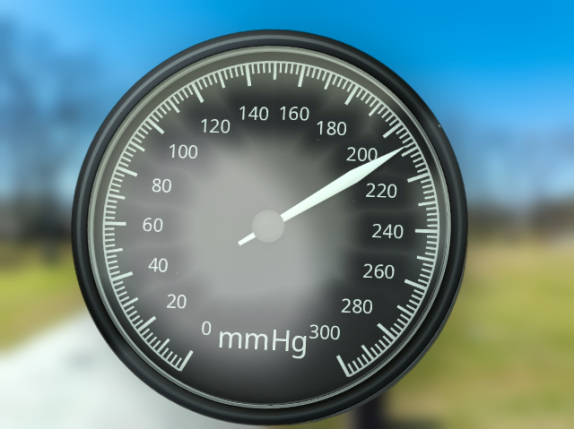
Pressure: 208 mmHg
